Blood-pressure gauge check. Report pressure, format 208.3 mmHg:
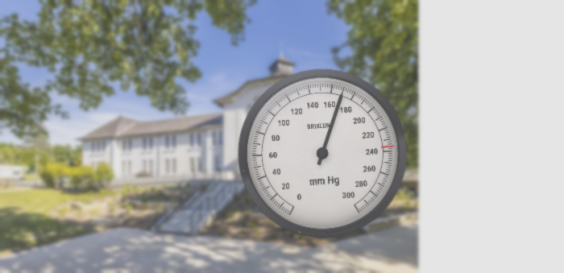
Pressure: 170 mmHg
